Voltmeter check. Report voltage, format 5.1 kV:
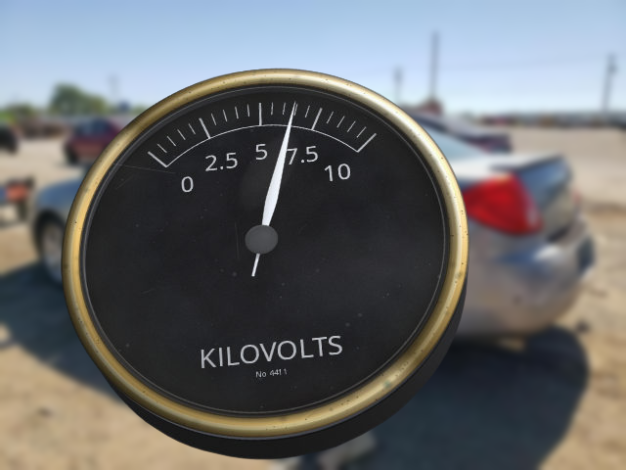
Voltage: 6.5 kV
